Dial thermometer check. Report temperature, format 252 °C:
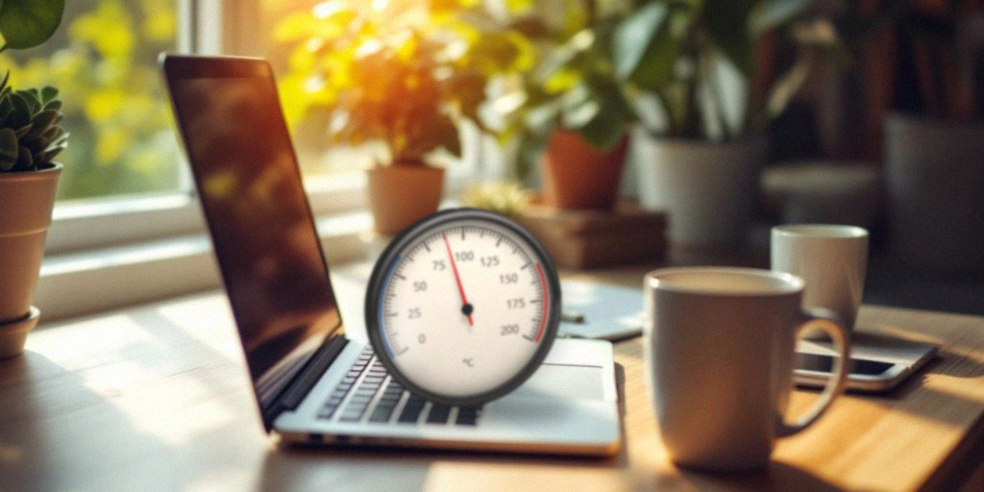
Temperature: 87.5 °C
